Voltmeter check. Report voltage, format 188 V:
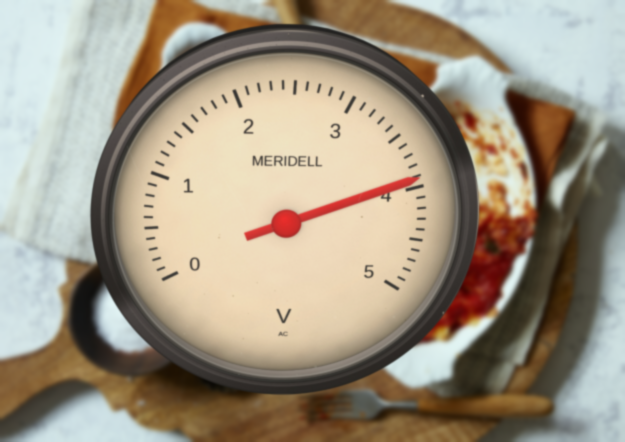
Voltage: 3.9 V
